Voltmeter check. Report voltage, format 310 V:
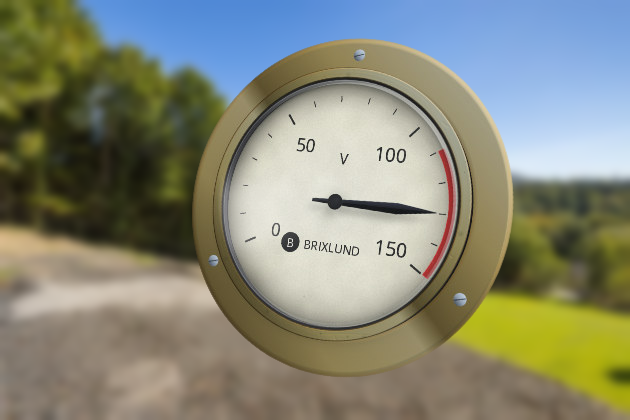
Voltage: 130 V
